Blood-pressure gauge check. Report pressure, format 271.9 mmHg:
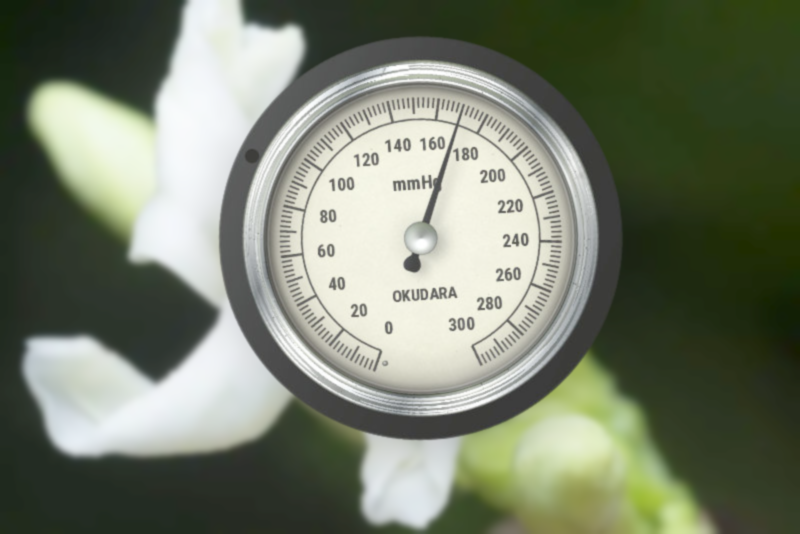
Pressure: 170 mmHg
